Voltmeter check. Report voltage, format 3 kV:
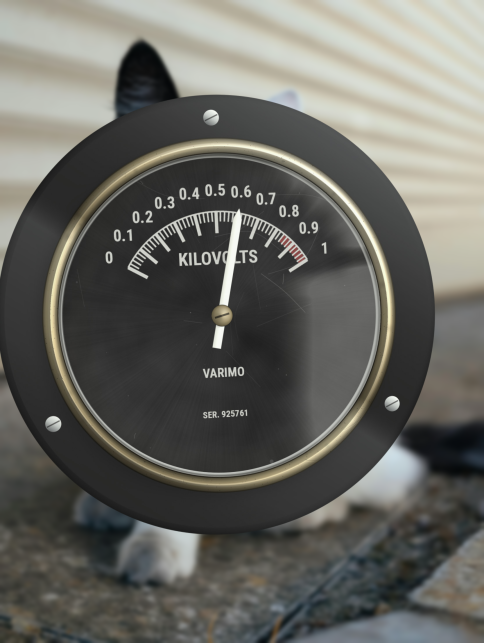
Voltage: 0.6 kV
